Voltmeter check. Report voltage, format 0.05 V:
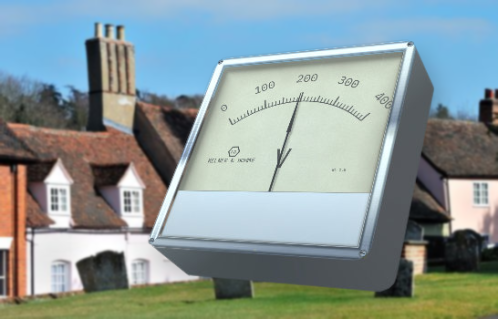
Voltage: 200 V
